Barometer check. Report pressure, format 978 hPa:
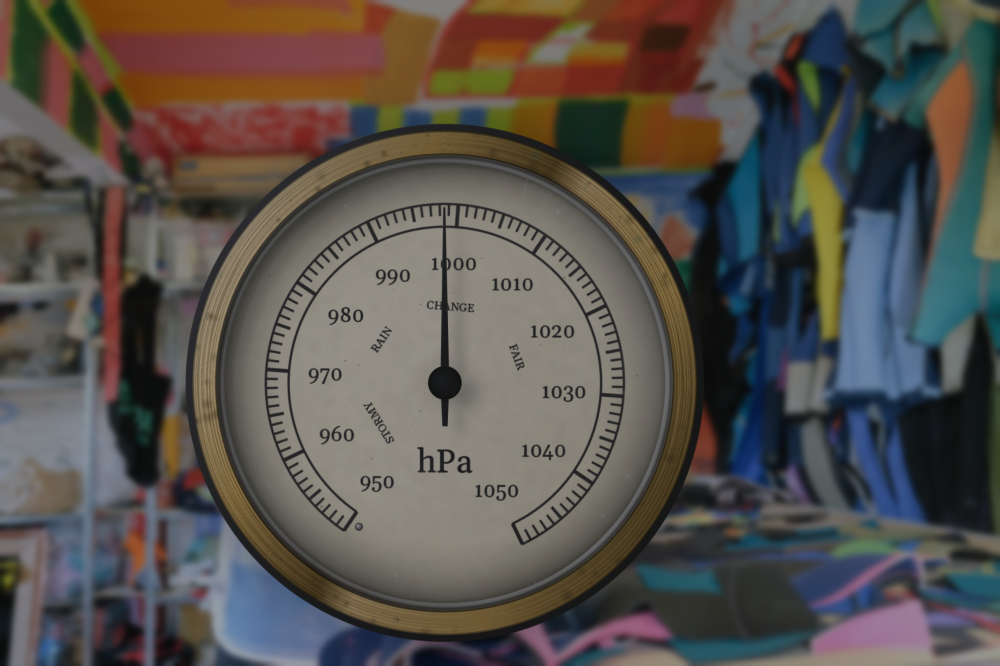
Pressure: 998.5 hPa
